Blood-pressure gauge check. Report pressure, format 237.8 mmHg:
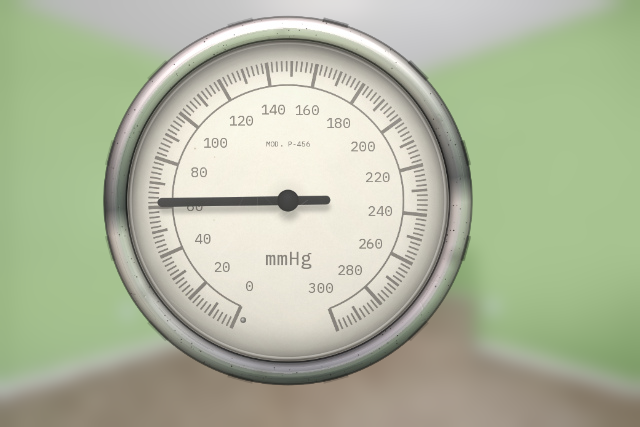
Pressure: 62 mmHg
